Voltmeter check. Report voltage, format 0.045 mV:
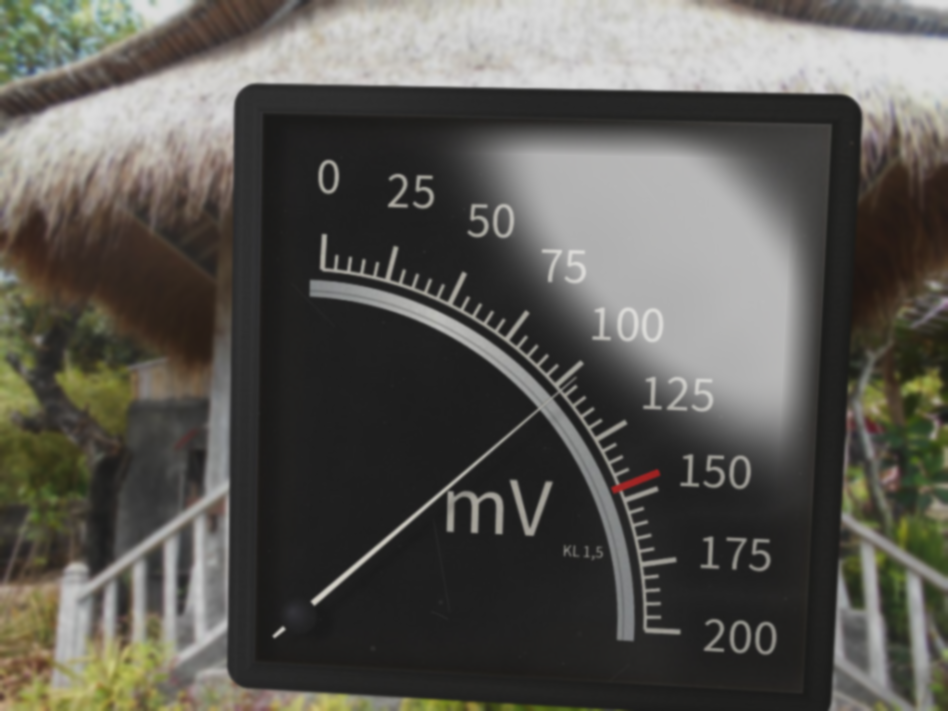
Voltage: 102.5 mV
